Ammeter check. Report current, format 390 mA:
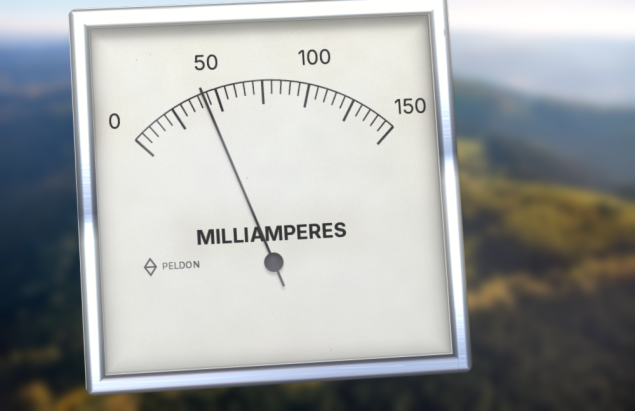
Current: 42.5 mA
